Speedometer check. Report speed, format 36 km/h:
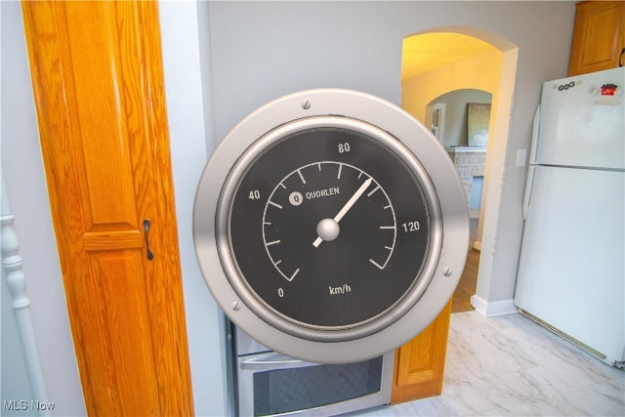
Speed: 95 km/h
